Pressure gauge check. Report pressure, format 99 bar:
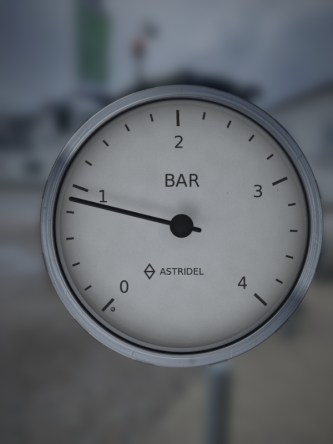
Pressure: 0.9 bar
